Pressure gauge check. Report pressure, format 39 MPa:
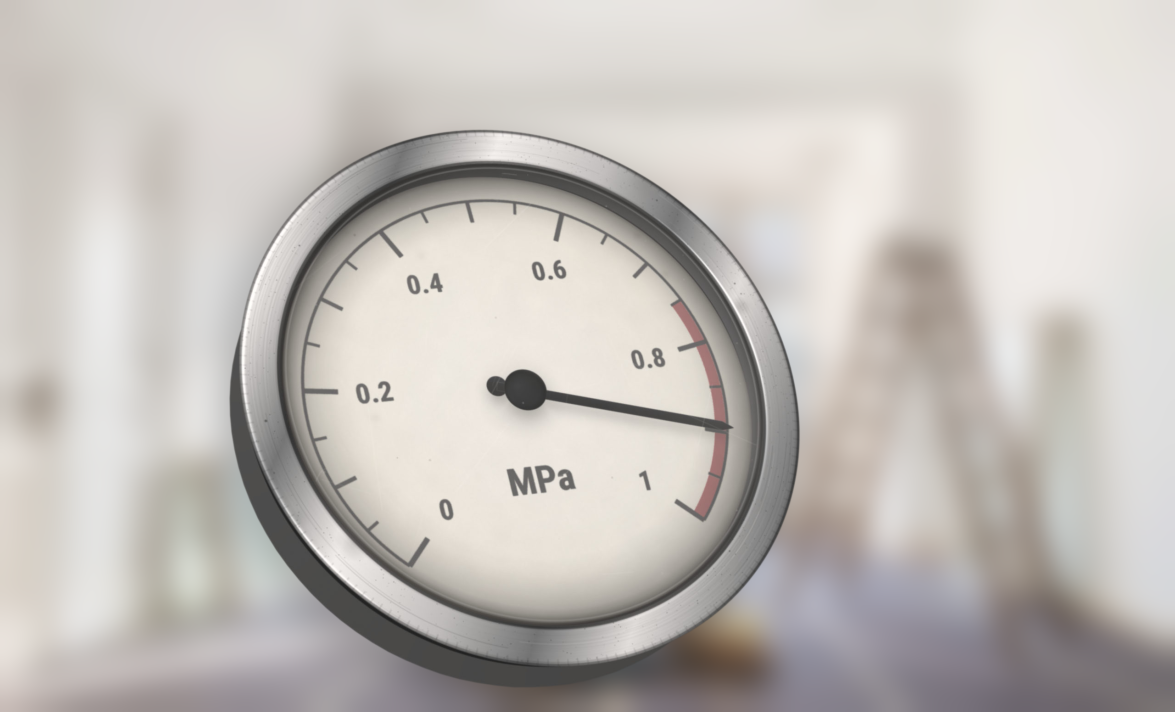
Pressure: 0.9 MPa
